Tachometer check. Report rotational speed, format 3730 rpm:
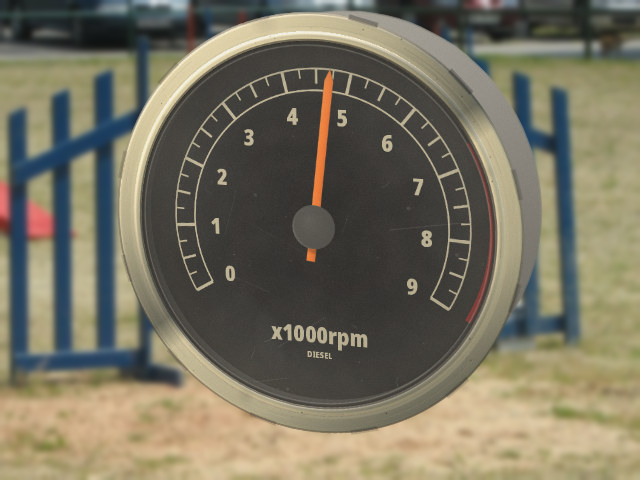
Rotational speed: 4750 rpm
